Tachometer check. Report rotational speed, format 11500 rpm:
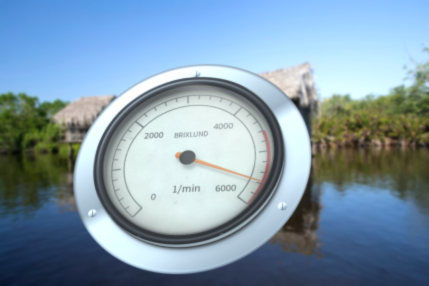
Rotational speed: 5600 rpm
